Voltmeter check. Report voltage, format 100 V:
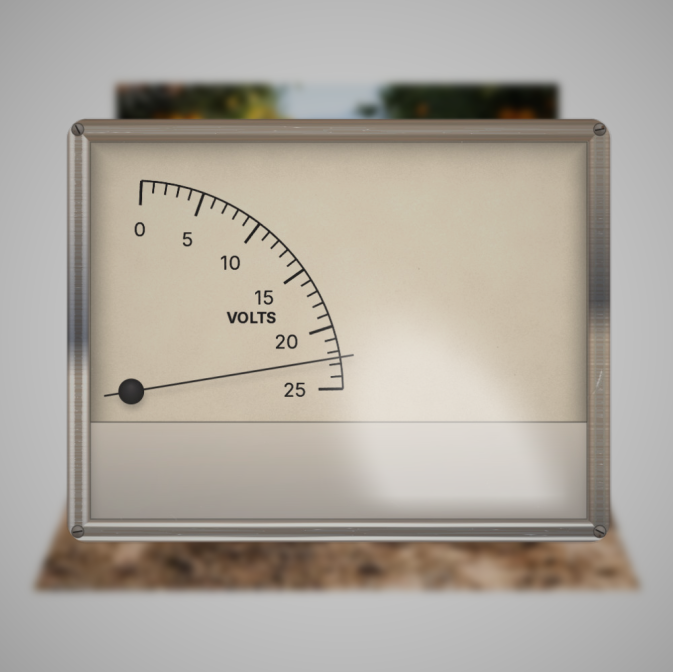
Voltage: 22.5 V
